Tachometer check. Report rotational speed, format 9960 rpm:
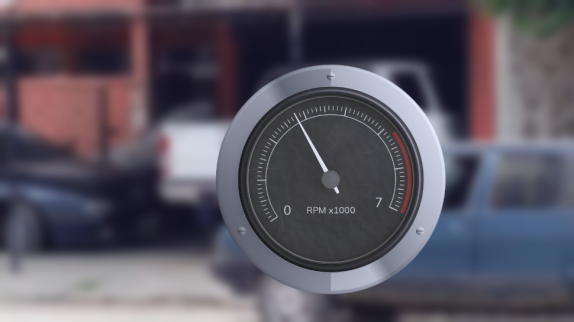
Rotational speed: 2800 rpm
